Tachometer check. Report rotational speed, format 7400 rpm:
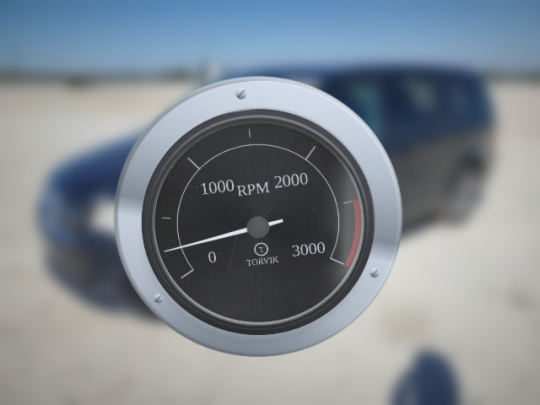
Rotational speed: 250 rpm
